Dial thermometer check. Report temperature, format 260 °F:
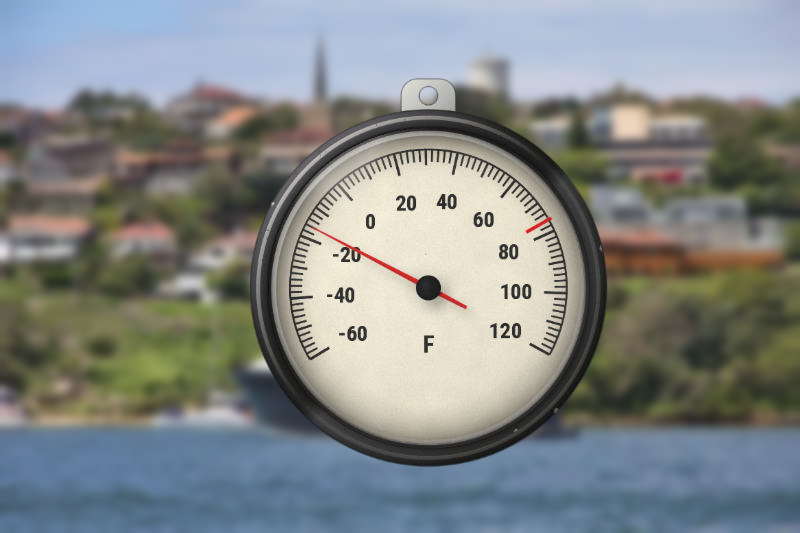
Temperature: -16 °F
